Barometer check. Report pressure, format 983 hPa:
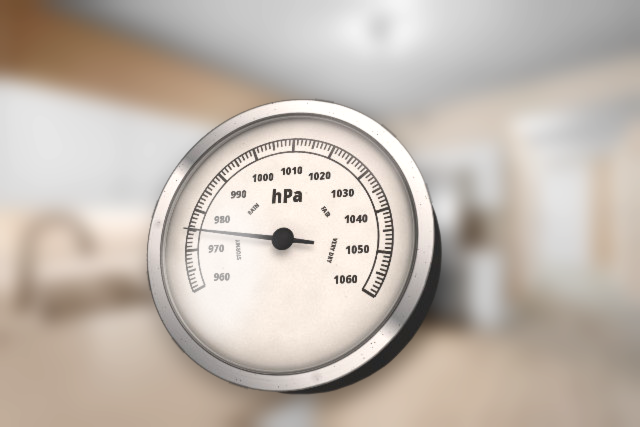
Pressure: 975 hPa
